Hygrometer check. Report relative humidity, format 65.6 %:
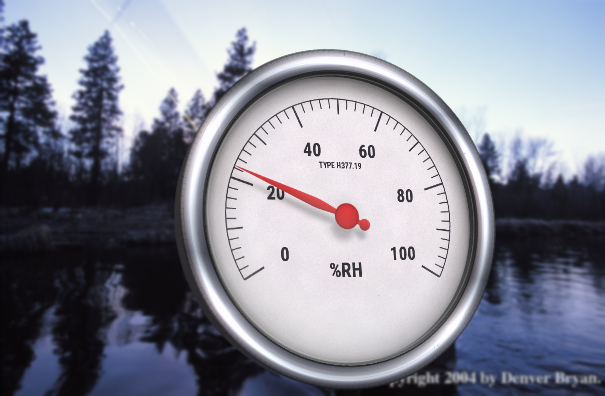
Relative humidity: 22 %
